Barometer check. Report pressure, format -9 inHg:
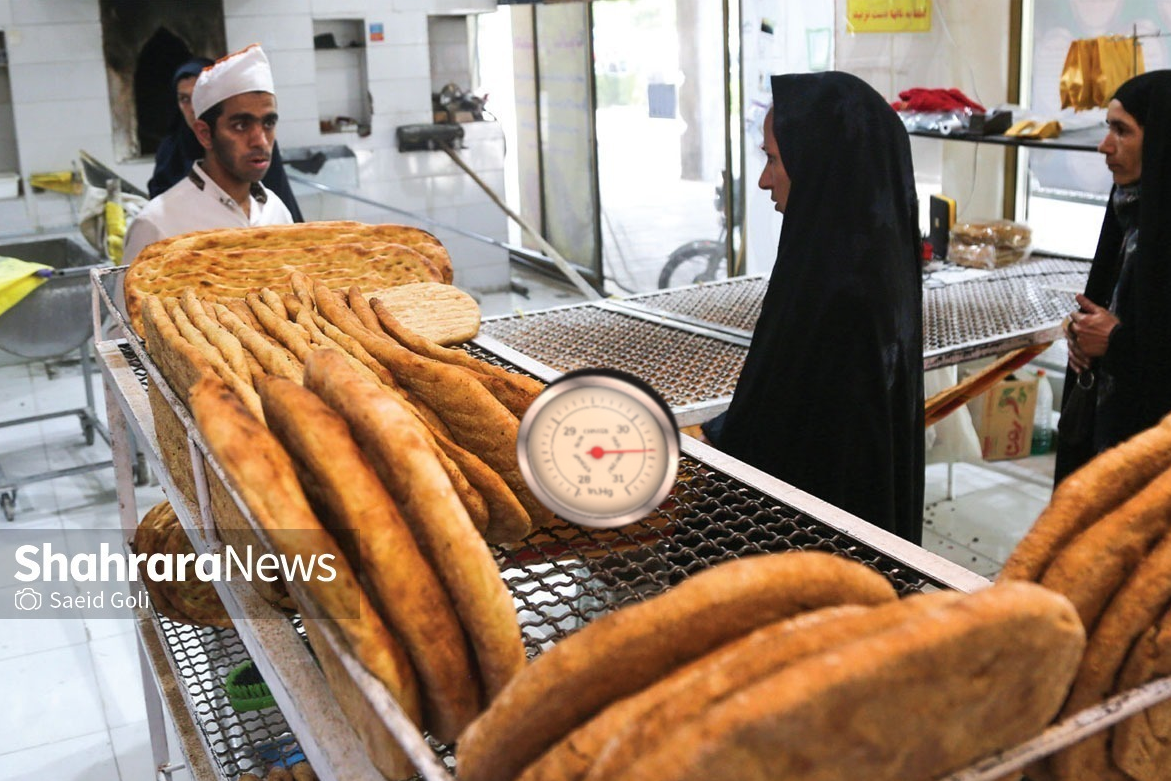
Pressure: 30.4 inHg
